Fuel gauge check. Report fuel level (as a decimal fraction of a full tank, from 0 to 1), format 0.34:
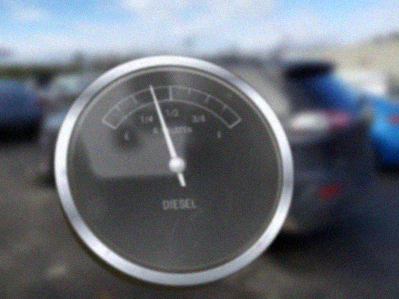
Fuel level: 0.375
